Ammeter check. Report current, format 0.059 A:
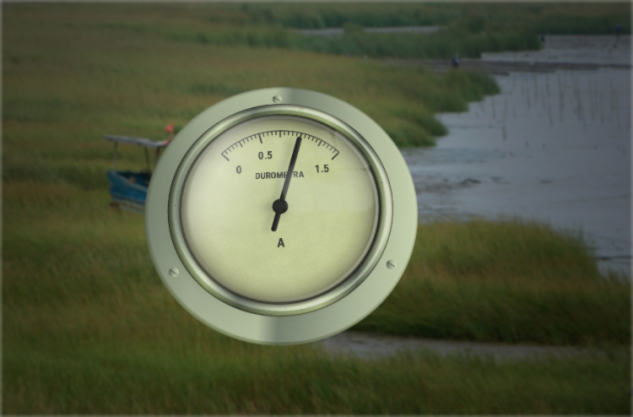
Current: 1 A
